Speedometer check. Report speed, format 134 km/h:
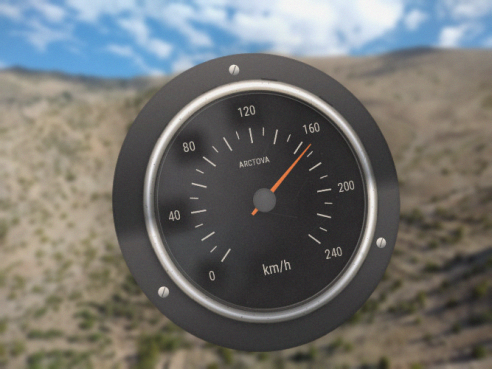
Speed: 165 km/h
